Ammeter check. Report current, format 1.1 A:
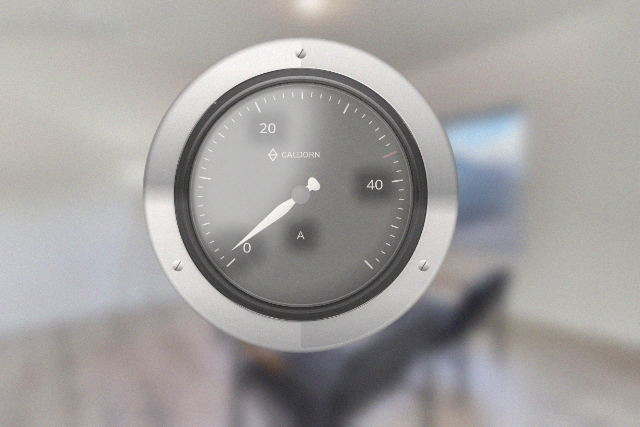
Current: 1 A
